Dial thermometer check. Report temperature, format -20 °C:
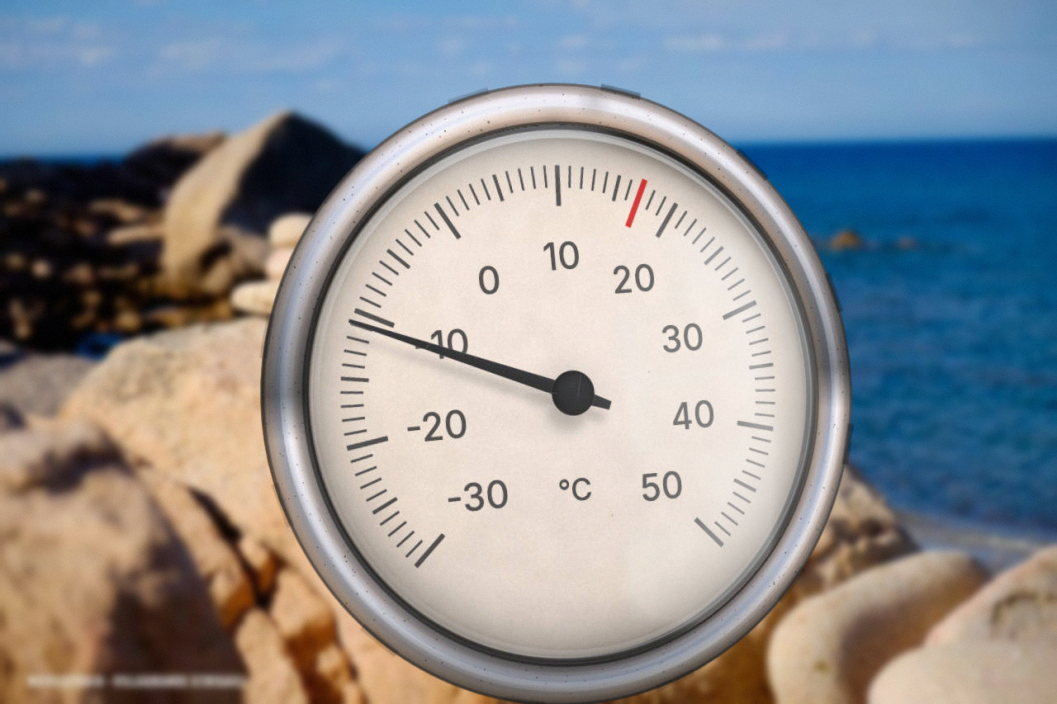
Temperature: -11 °C
